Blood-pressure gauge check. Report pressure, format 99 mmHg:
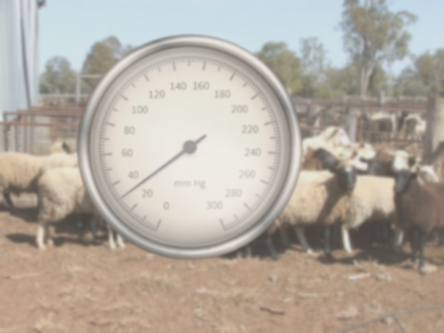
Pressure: 30 mmHg
